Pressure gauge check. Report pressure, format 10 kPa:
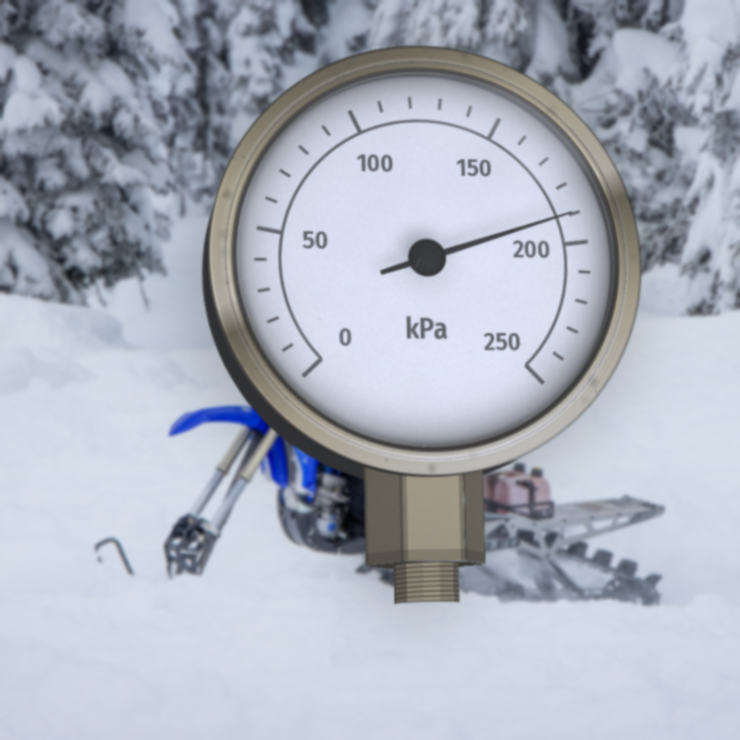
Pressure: 190 kPa
